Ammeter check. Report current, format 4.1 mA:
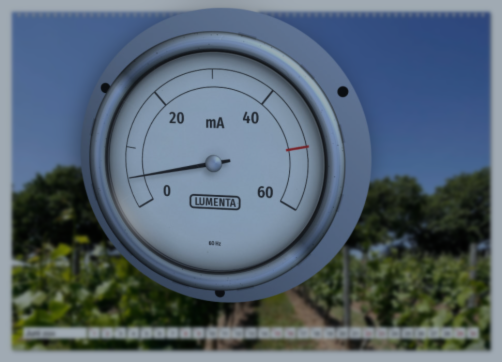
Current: 5 mA
